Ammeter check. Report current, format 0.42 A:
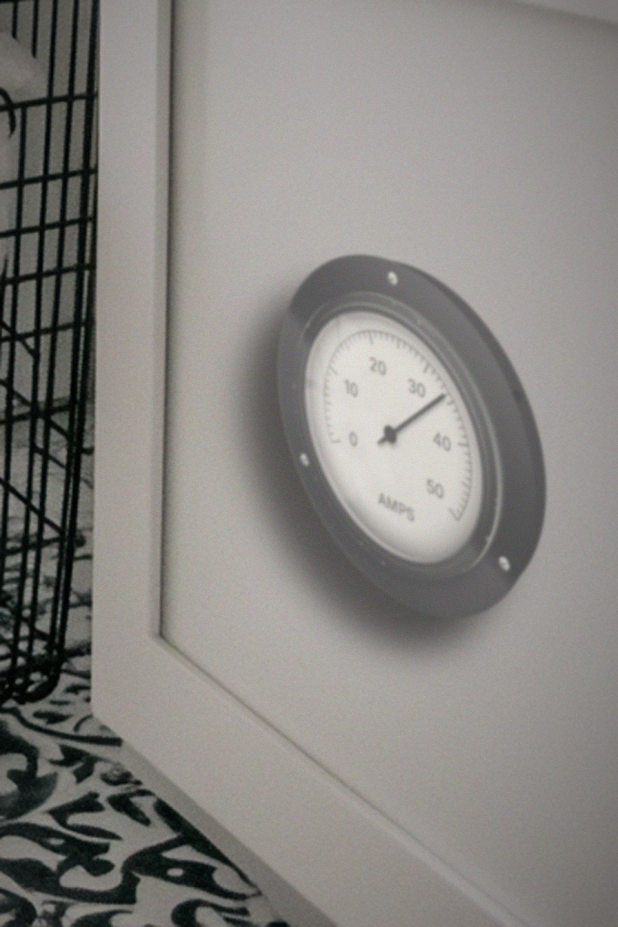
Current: 34 A
